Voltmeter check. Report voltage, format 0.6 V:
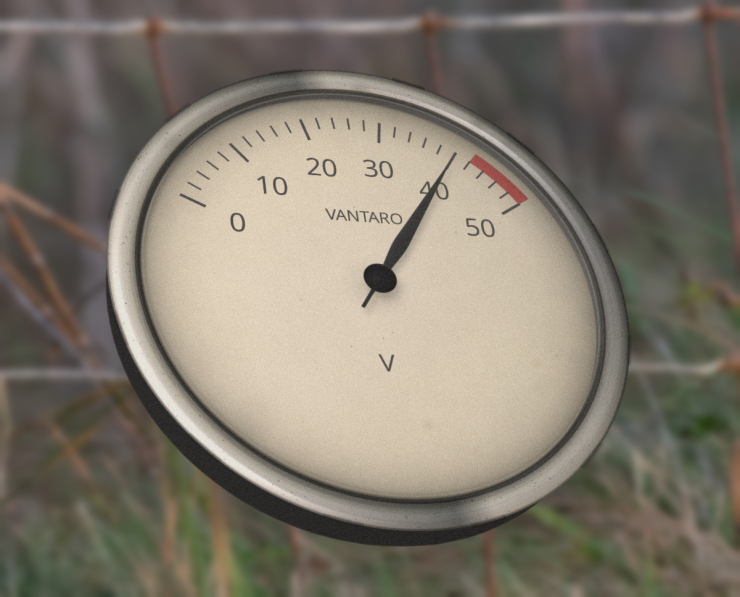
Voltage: 40 V
